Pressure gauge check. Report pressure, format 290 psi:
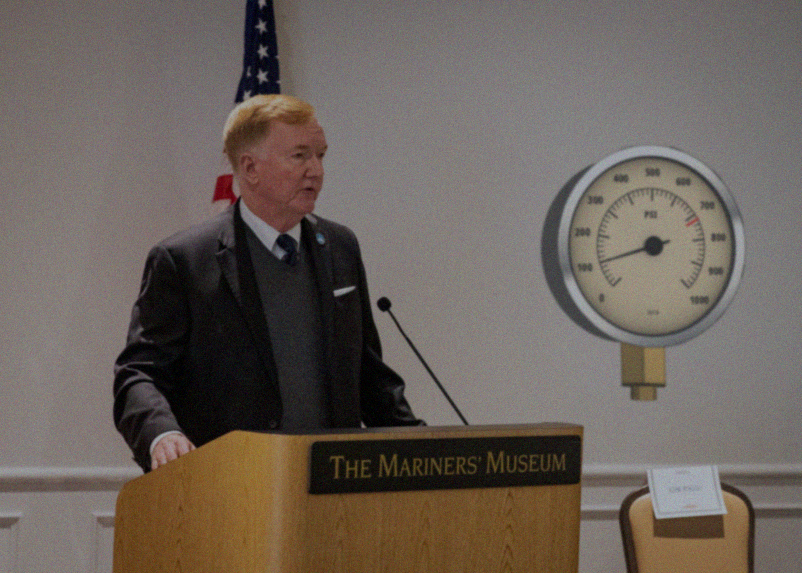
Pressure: 100 psi
